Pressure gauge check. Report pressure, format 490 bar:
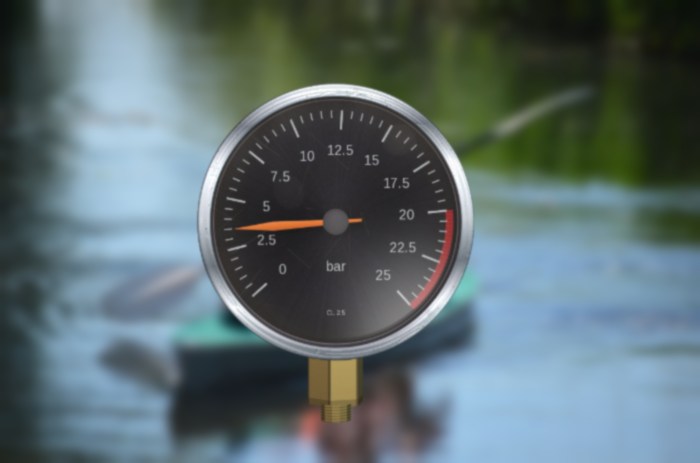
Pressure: 3.5 bar
